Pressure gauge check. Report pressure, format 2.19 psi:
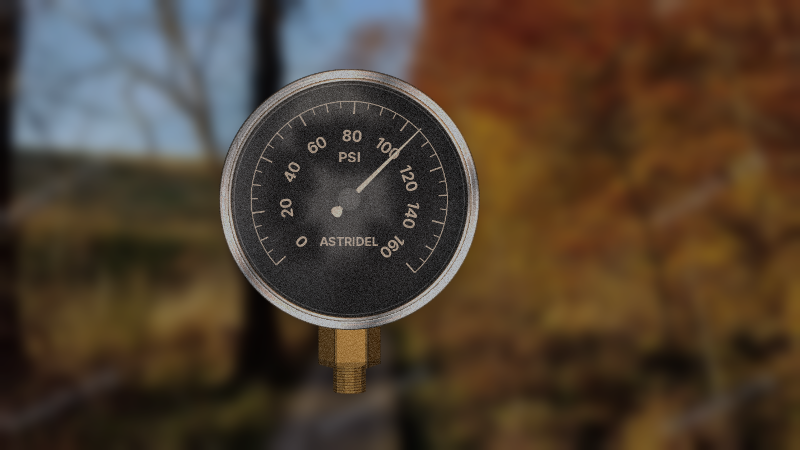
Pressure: 105 psi
